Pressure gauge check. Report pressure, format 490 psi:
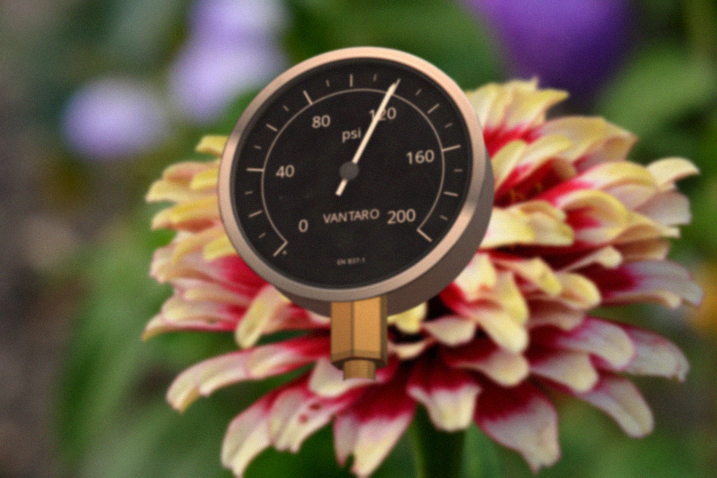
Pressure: 120 psi
